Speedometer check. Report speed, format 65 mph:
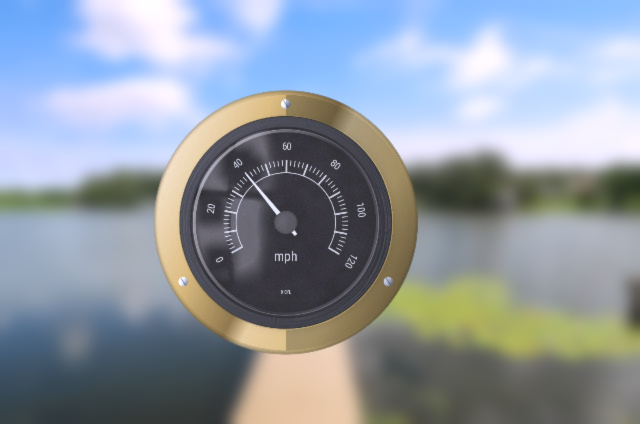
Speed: 40 mph
